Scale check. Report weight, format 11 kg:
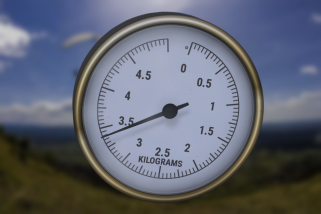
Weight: 3.4 kg
